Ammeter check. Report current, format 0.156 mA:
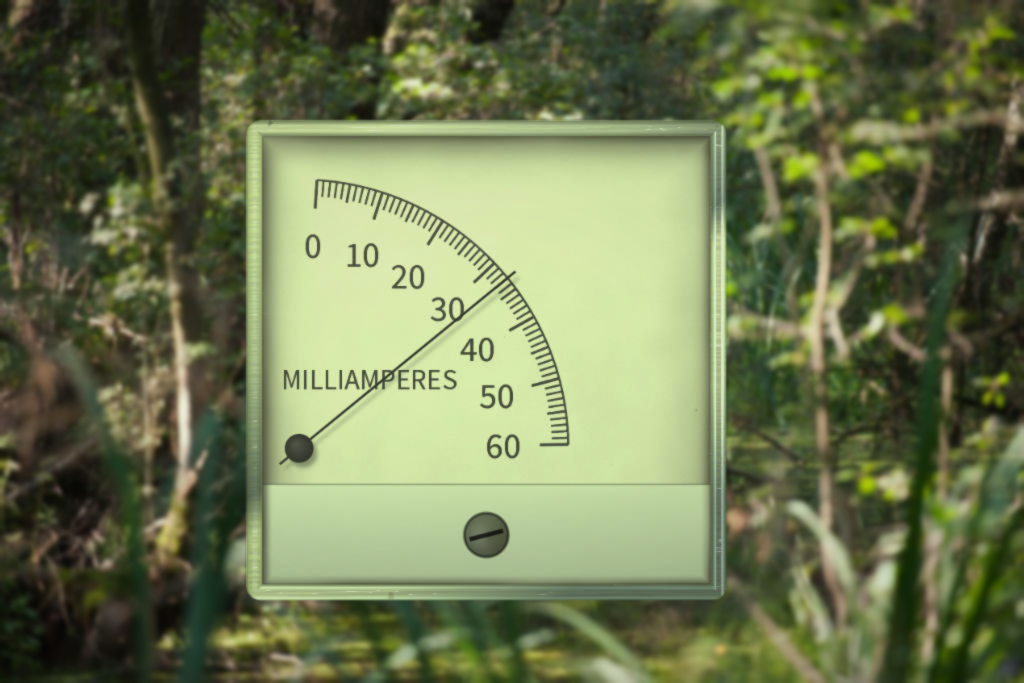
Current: 33 mA
